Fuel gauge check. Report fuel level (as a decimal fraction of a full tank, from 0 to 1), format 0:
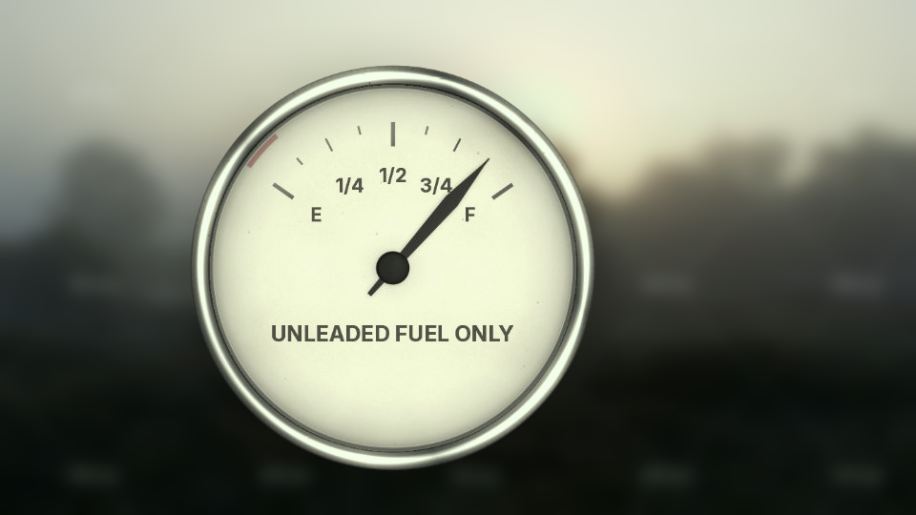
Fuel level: 0.875
